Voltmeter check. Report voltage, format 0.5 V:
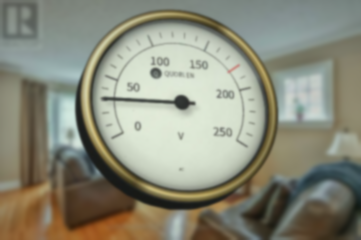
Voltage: 30 V
